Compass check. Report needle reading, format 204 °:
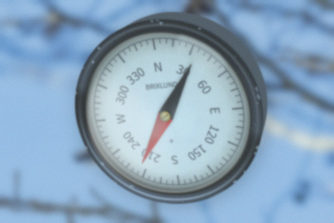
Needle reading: 215 °
